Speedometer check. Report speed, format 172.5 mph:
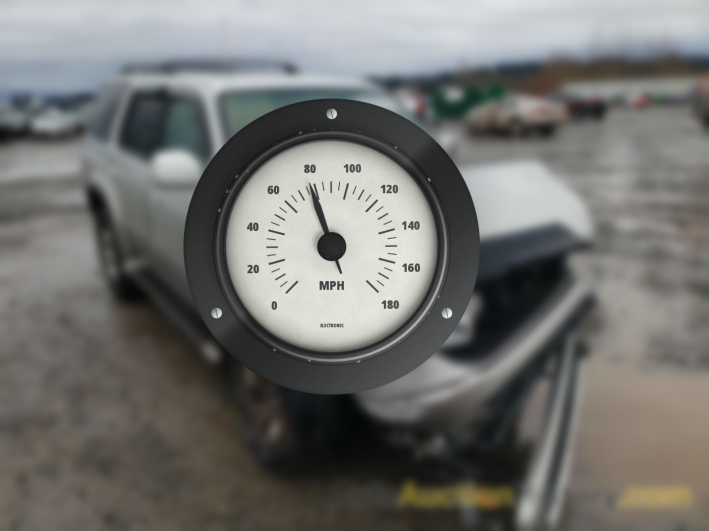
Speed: 77.5 mph
